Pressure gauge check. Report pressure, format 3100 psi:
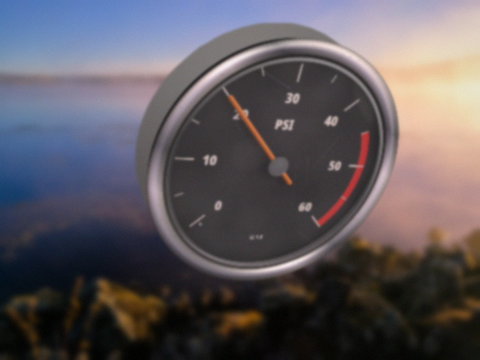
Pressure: 20 psi
